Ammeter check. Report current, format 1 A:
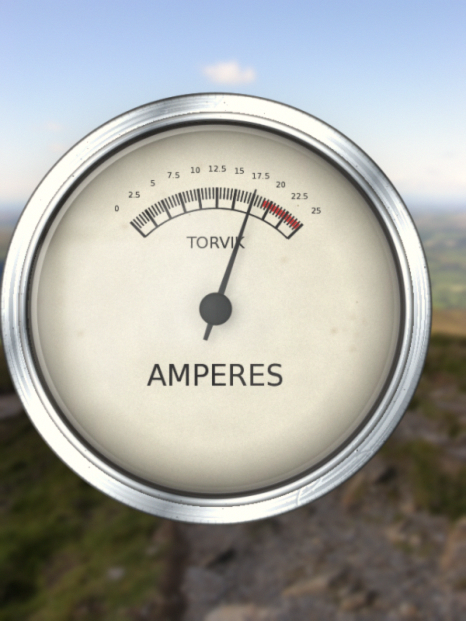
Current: 17.5 A
